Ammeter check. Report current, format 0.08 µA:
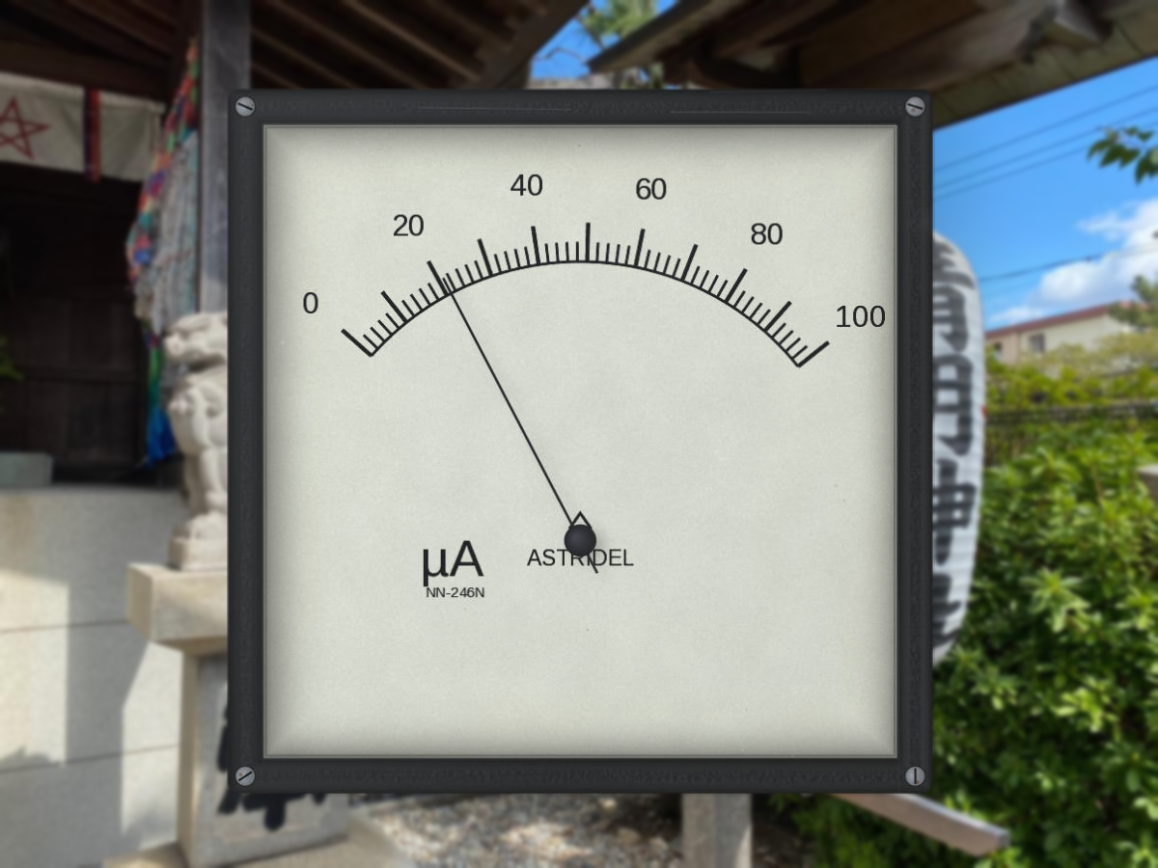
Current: 21 µA
